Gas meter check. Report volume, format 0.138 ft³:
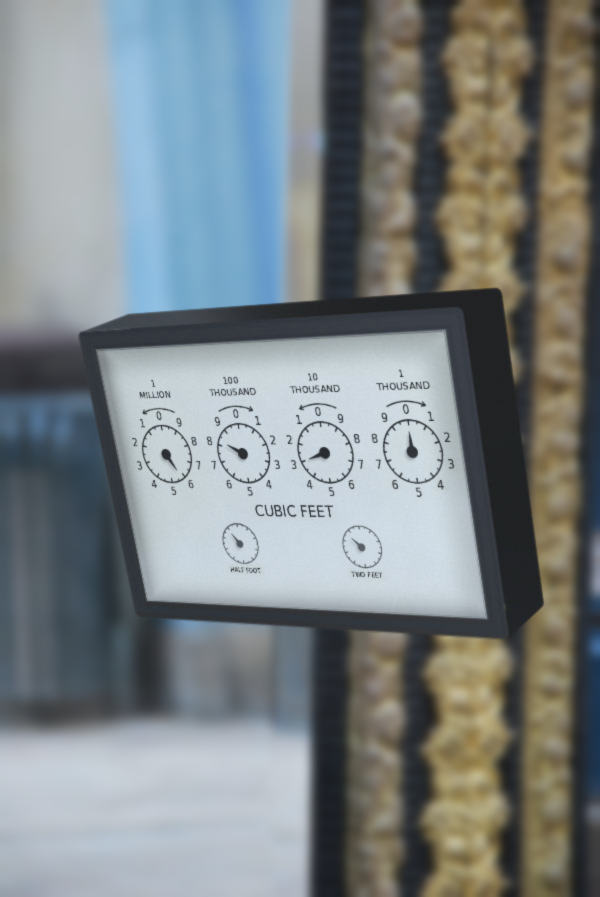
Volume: 583000 ft³
